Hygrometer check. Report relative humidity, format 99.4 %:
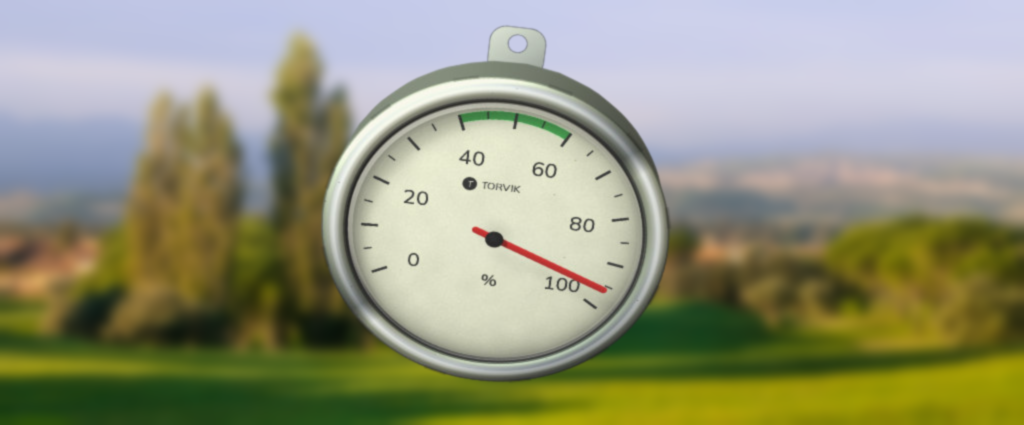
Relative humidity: 95 %
